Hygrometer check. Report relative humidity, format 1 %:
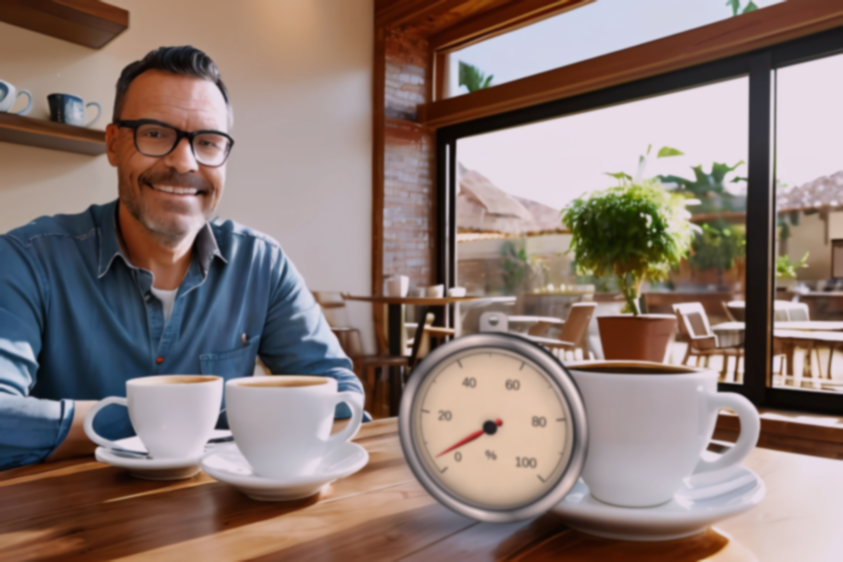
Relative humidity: 5 %
